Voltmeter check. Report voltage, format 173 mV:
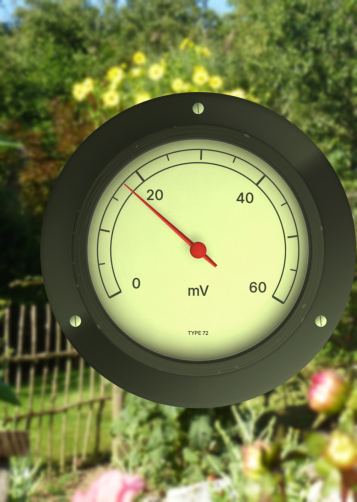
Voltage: 17.5 mV
